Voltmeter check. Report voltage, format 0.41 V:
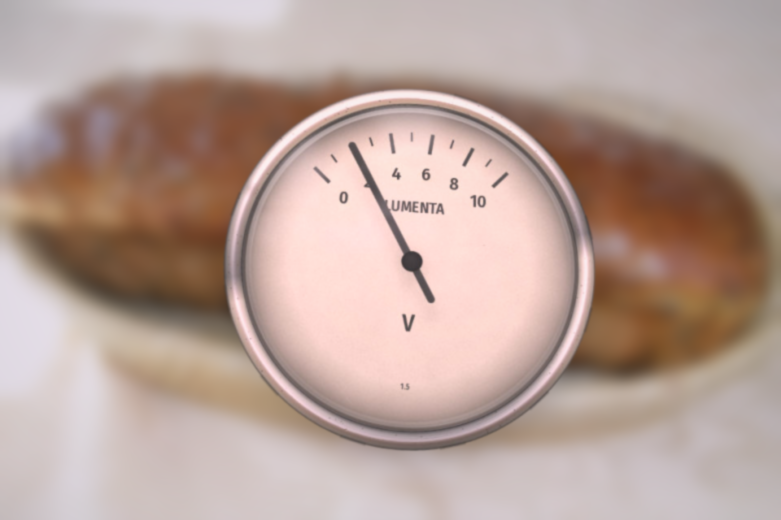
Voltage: 2 V
